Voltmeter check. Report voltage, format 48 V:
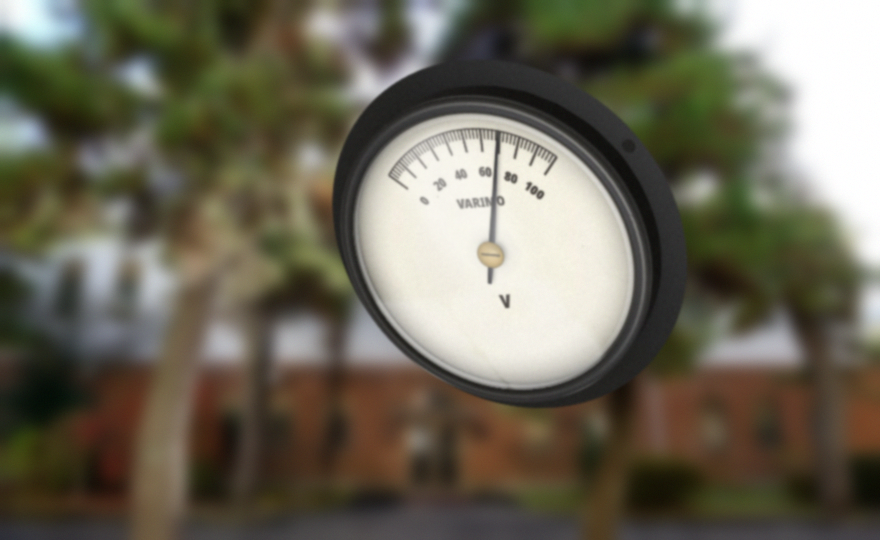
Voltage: 70 V
